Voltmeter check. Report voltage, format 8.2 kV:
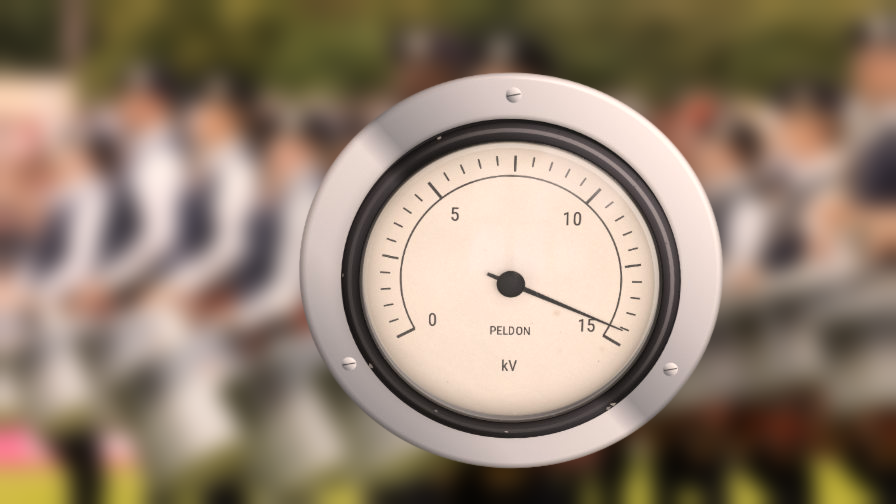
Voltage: 14.5 kV
